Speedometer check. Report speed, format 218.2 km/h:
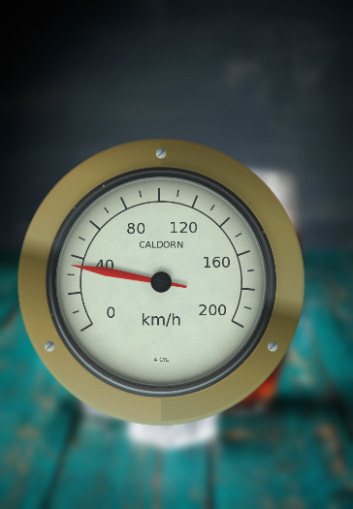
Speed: 35 km/h
